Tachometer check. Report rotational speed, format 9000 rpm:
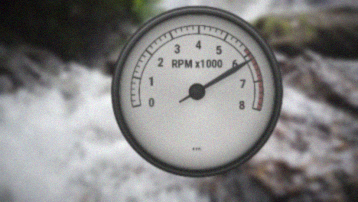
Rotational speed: 6200 rpm
